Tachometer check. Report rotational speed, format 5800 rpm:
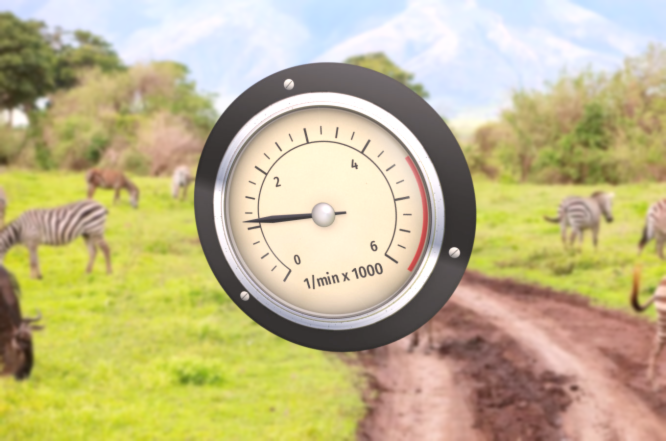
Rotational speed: 1125 rpm
